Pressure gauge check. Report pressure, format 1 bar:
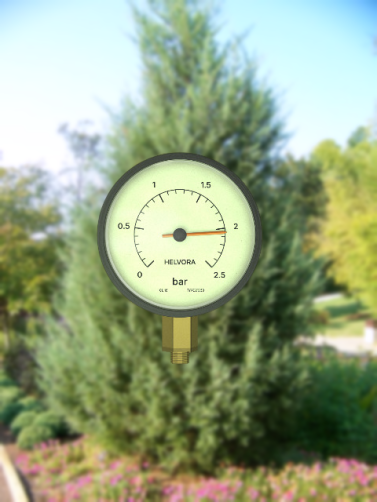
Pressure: 2.05 bar
